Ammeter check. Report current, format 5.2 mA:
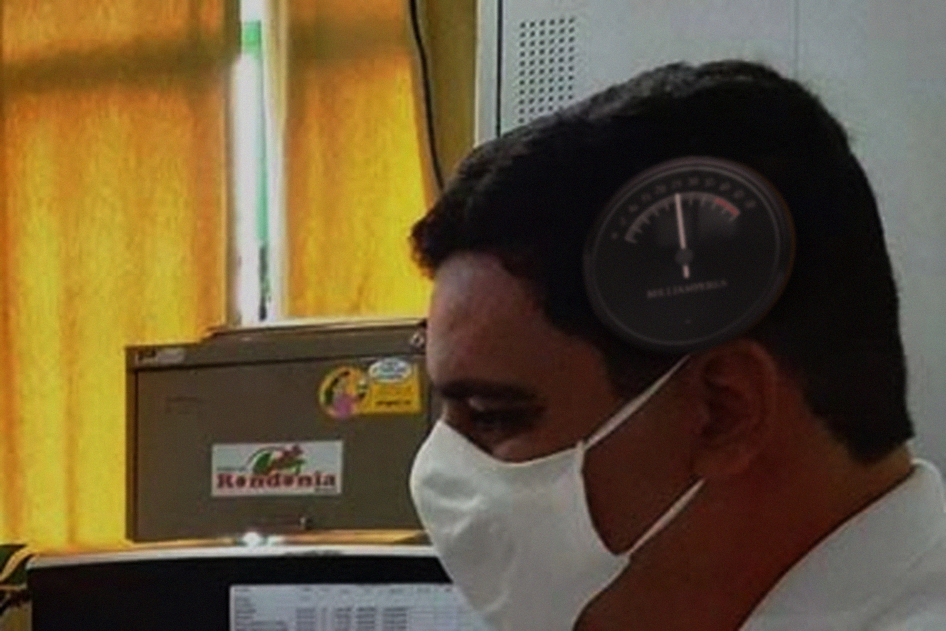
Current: 25 mA
